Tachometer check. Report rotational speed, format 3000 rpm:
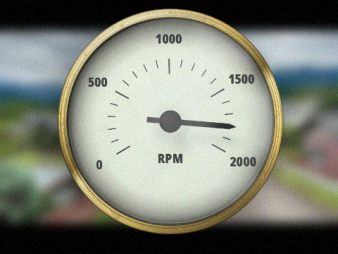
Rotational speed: 1800 rpm
